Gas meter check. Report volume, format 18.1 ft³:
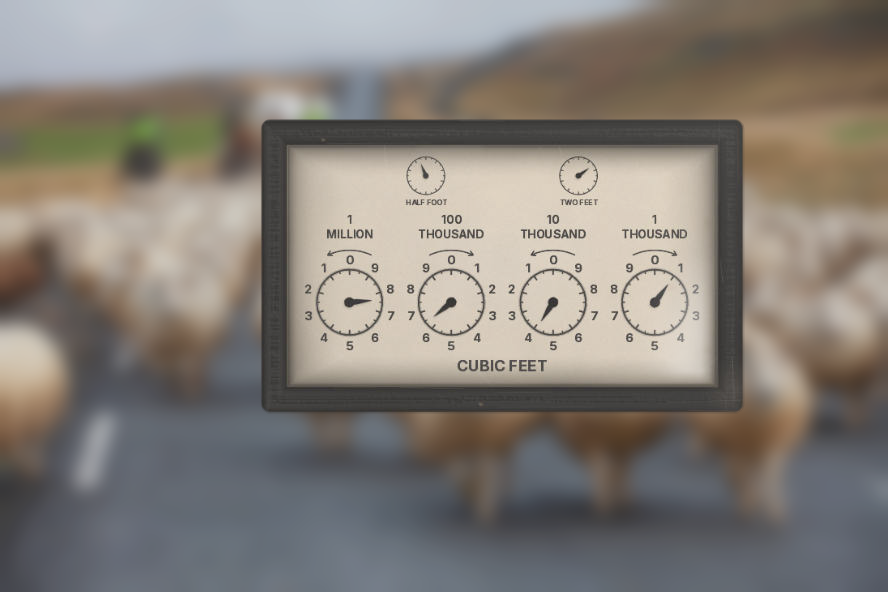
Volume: 764100 ft³
